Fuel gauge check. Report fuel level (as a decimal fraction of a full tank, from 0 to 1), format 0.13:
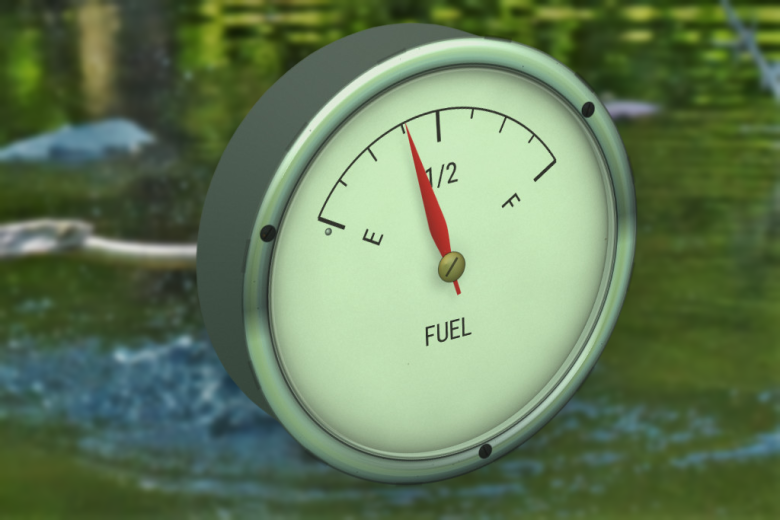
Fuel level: 0.375
